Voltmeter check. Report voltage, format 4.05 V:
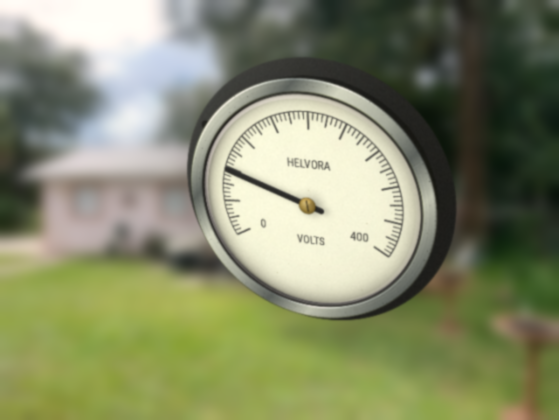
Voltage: 80 V
